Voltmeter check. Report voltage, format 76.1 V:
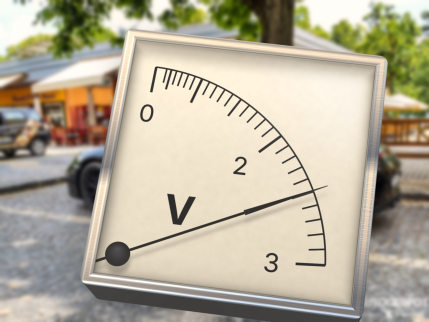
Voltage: 2.5 V
